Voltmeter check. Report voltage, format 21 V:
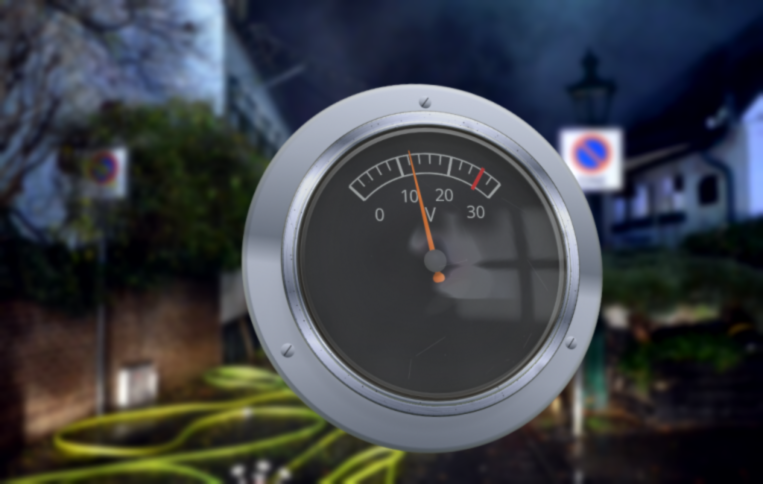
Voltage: 12 V
